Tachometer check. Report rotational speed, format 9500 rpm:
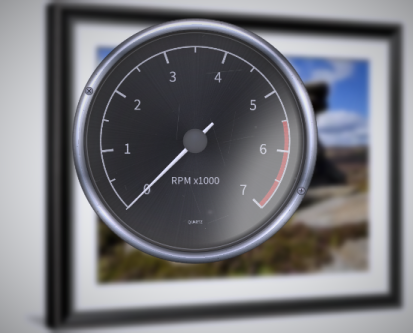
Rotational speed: 0 rpm
